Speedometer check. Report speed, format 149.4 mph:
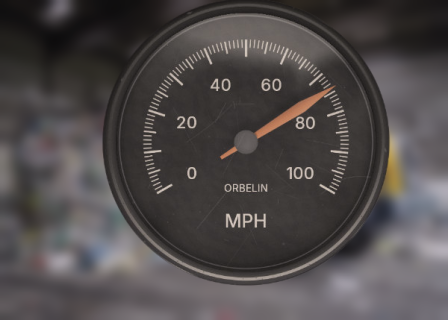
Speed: 74 mph
